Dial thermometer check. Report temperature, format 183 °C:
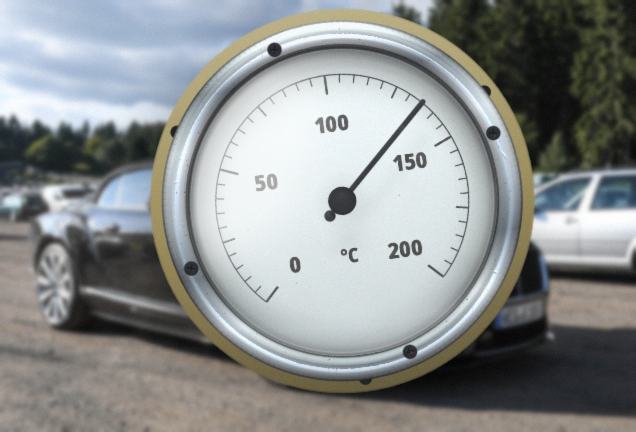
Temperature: 135 °C
